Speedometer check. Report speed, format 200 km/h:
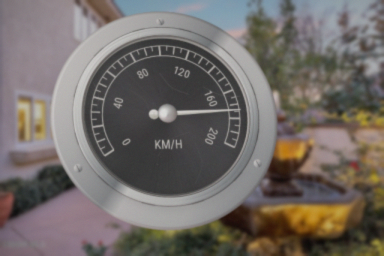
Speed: 175 km/h
